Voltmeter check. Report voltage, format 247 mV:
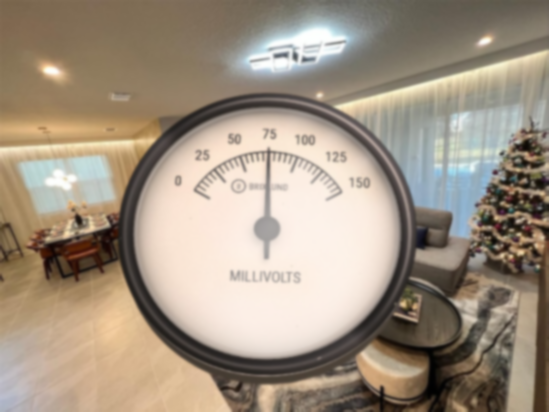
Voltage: 75 mV
